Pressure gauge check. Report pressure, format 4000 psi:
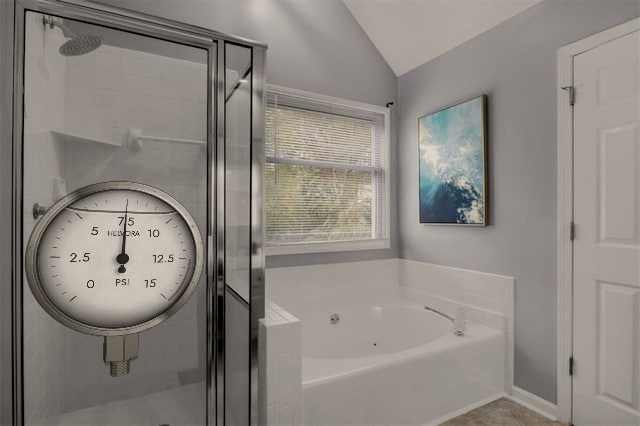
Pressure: 7.5 psi
